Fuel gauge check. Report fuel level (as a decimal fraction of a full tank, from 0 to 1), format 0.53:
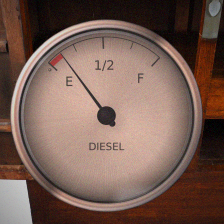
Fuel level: 0.125
